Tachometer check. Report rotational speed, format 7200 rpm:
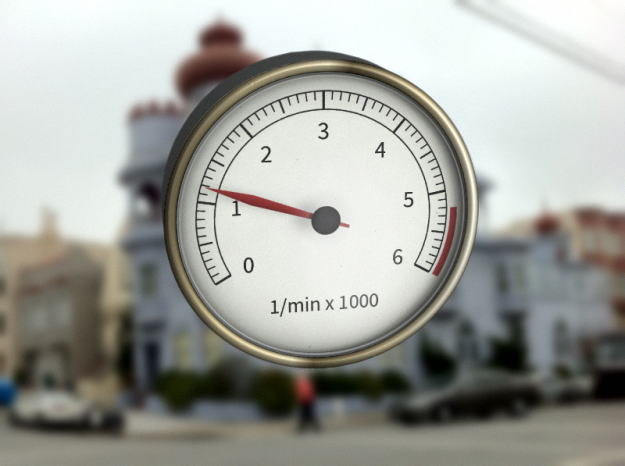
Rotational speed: 1200 rpm
